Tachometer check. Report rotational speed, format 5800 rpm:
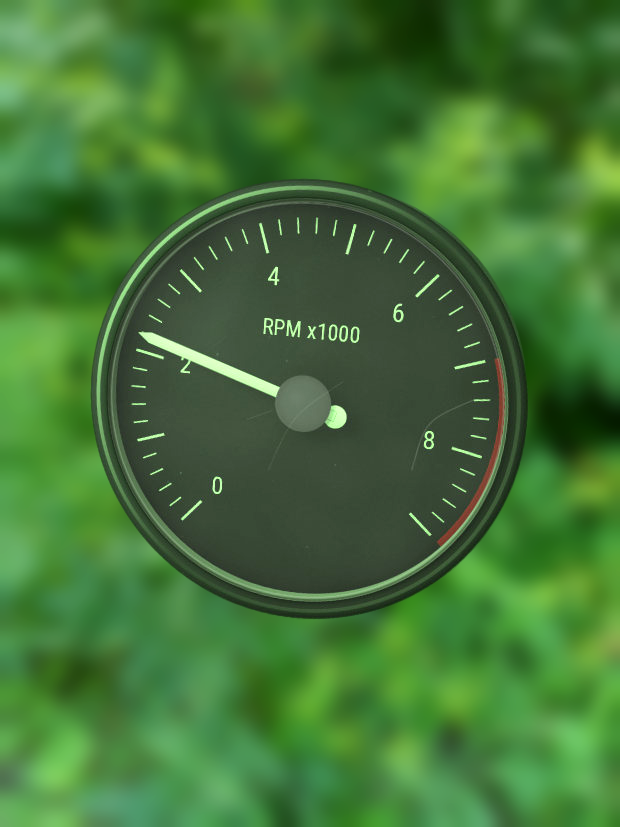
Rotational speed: 2200 rpm
